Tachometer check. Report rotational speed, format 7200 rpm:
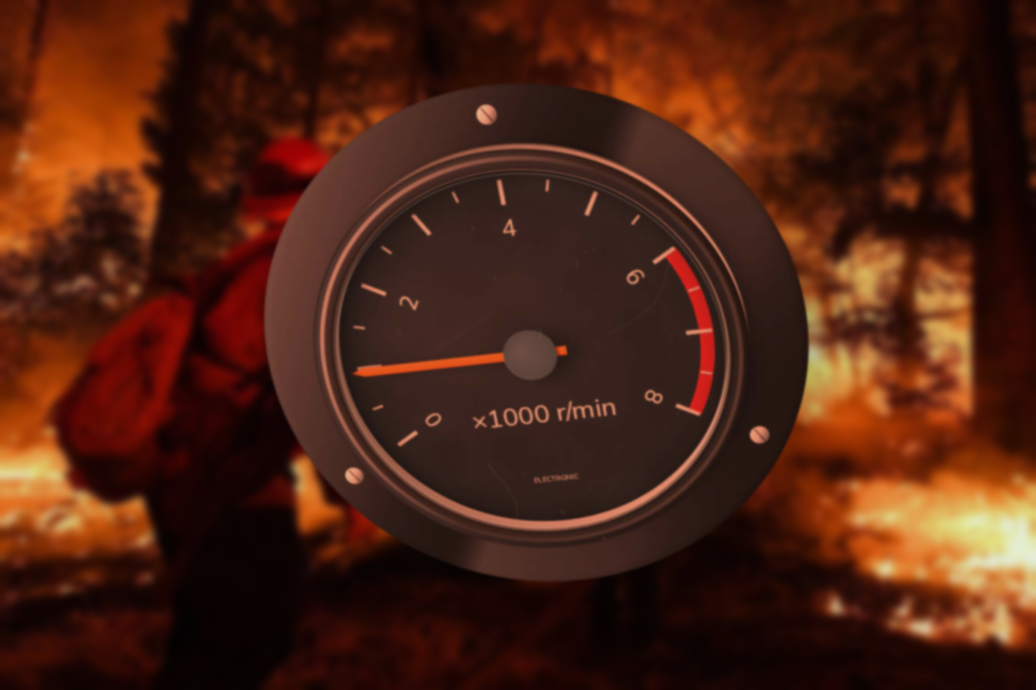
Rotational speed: 1000 rpm
